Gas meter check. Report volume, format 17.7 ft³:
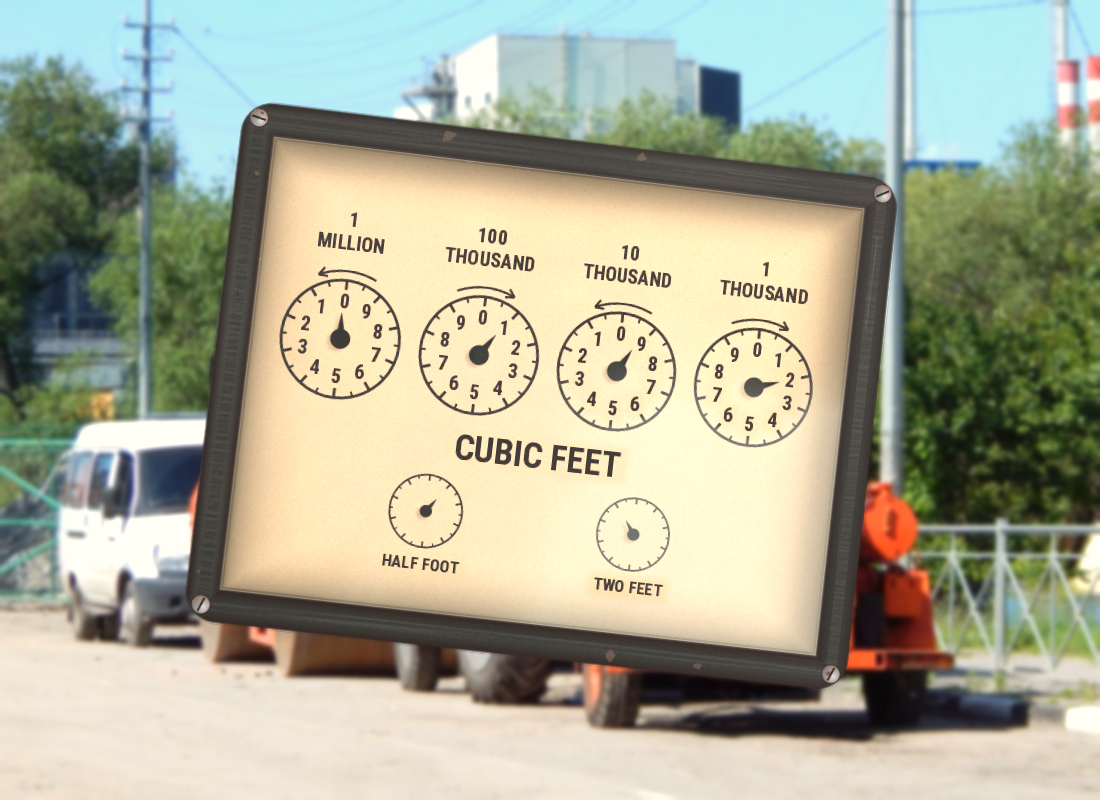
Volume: 9200 ft³
